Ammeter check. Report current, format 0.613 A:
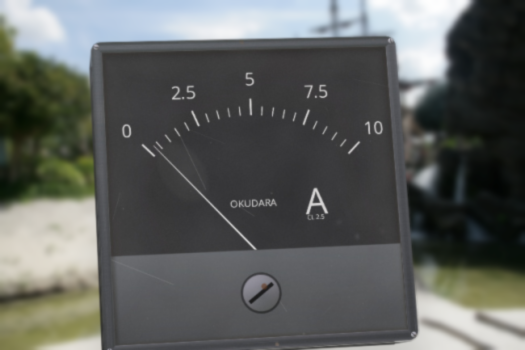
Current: 0.25 A
